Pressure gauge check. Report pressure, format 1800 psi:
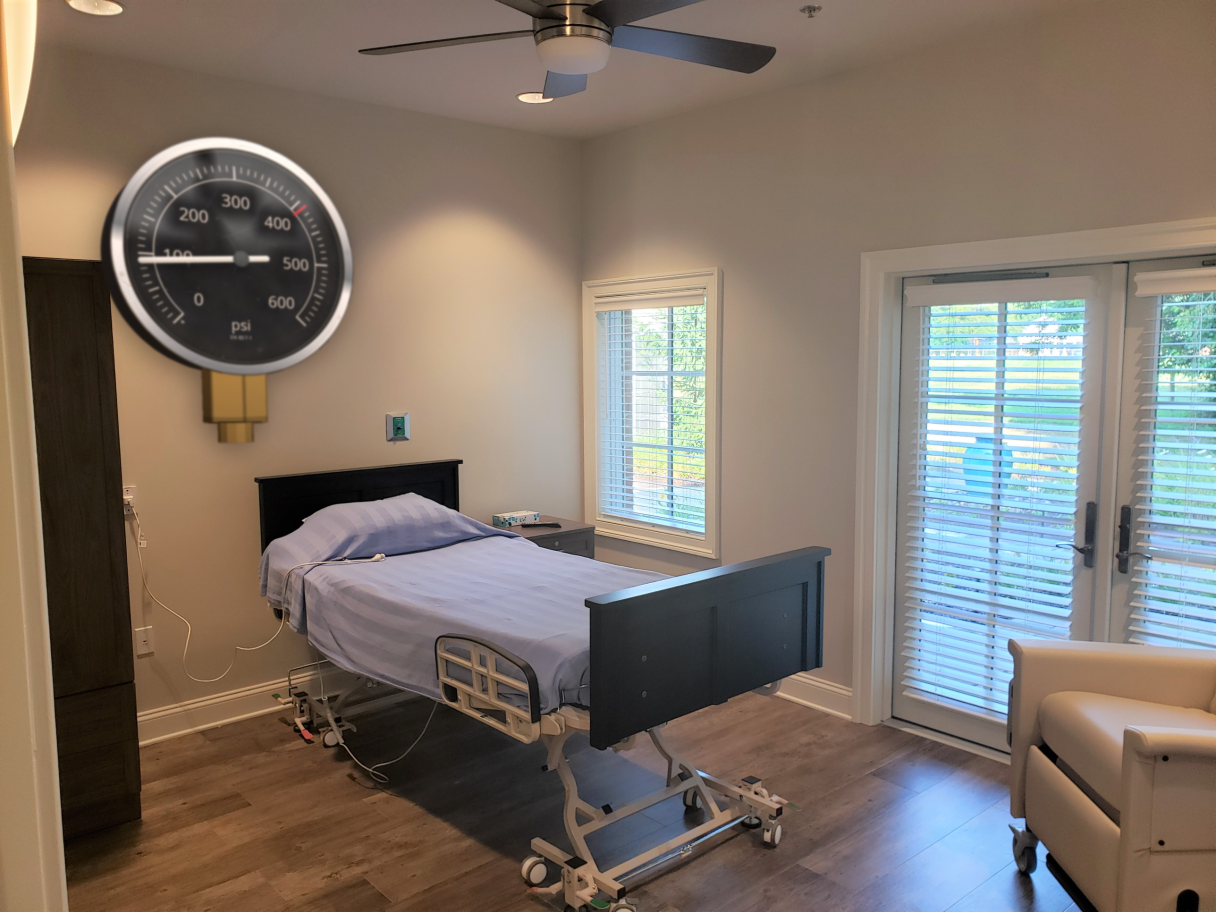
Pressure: 90 psi
